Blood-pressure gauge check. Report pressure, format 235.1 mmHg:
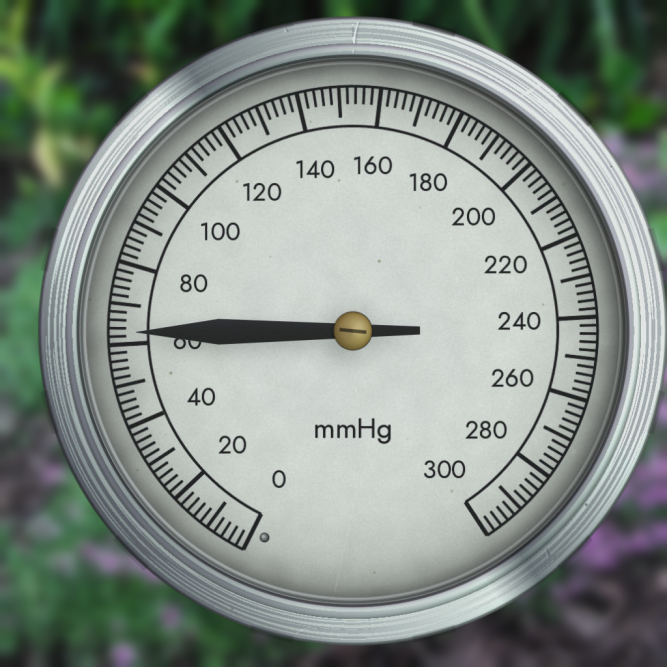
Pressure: 63 mmHg
